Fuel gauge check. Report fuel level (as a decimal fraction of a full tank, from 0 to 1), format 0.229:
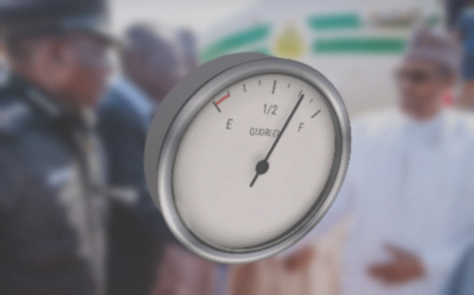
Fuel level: 0.75
